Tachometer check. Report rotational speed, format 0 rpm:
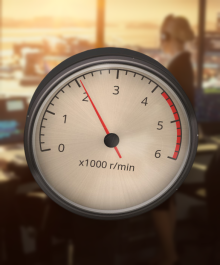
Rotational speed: 2100 rpm
